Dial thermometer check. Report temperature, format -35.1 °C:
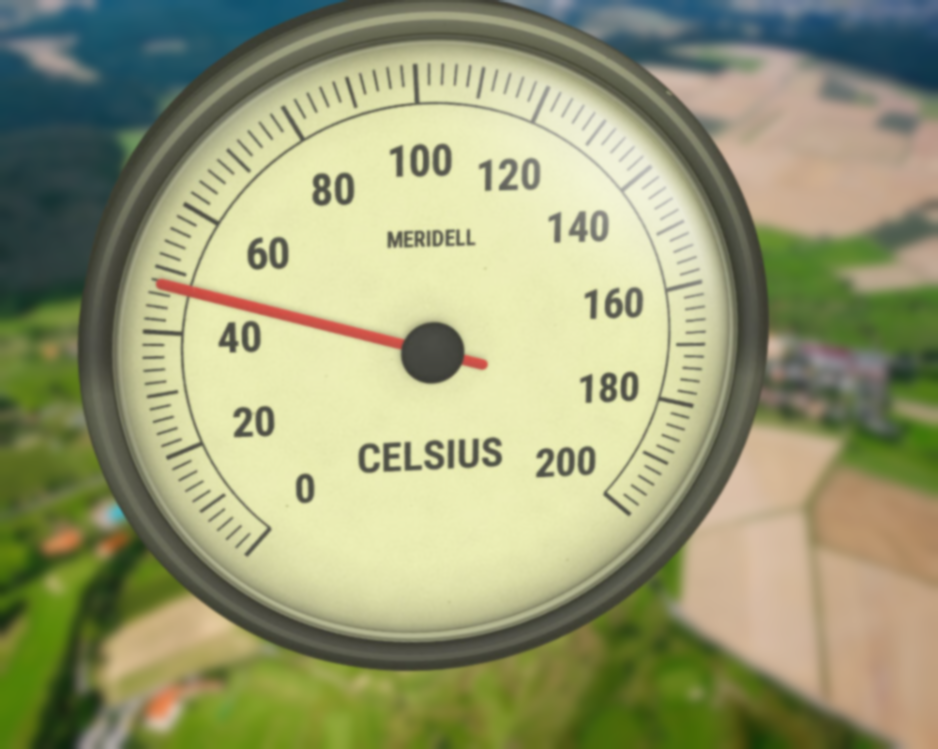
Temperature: 48 °C
